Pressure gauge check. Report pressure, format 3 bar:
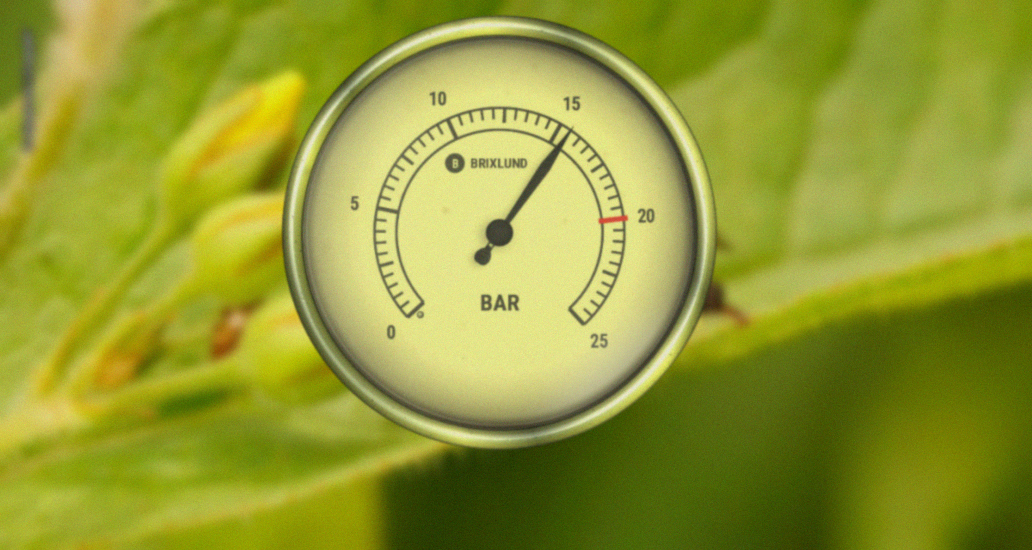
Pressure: 15.5 bar
